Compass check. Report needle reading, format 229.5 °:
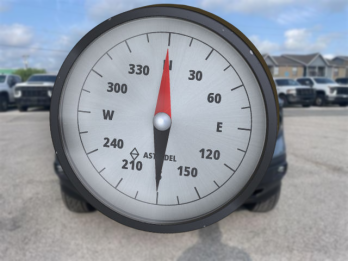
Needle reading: 0 °
